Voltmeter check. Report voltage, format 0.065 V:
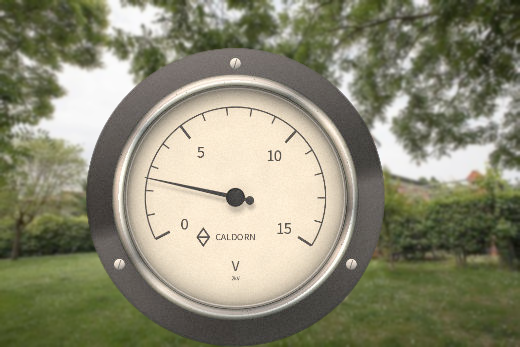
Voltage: 2.5 V
